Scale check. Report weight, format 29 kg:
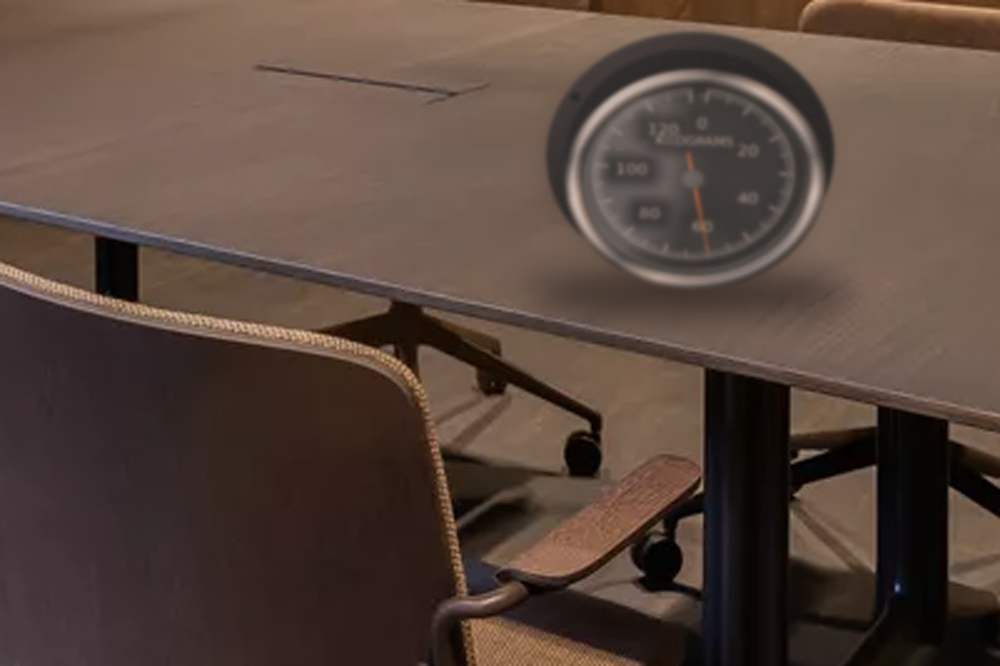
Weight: 60 kg
